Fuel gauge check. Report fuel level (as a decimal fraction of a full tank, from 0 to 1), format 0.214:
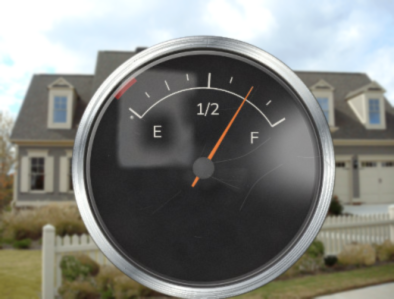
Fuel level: 0.75
